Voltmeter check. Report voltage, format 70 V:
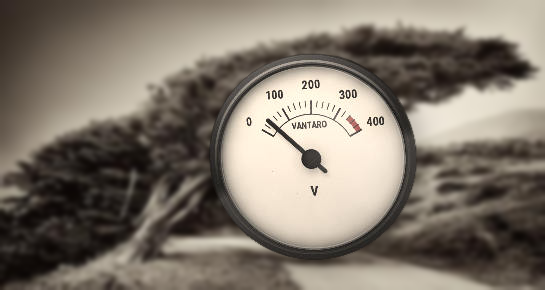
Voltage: 40 V
